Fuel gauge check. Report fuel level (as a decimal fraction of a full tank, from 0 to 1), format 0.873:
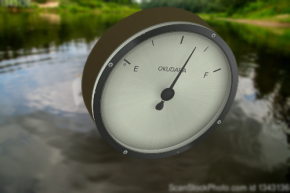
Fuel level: 0.625
